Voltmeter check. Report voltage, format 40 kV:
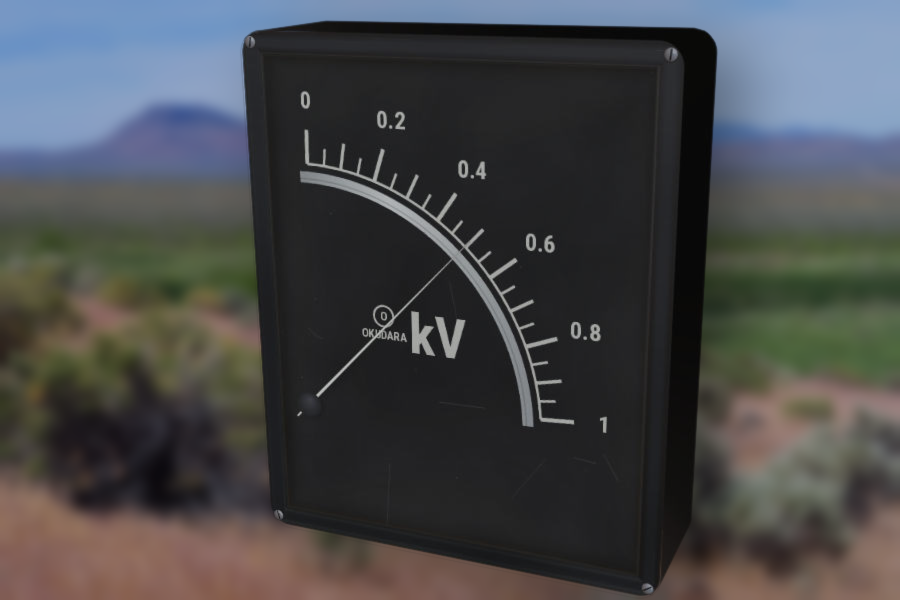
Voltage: 0.5 kV
